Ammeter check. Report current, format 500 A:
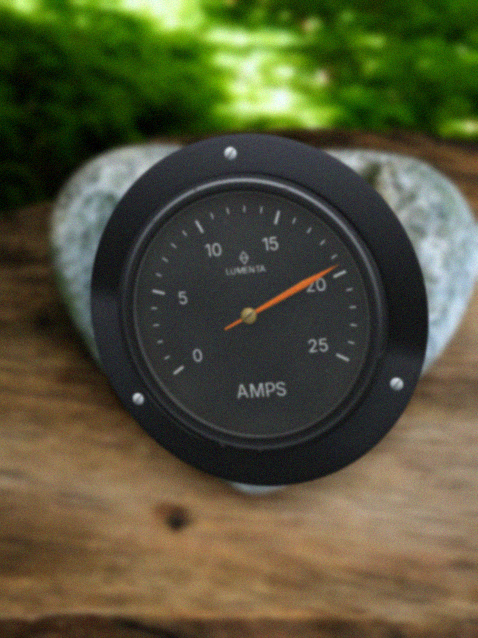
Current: 19.5 A
